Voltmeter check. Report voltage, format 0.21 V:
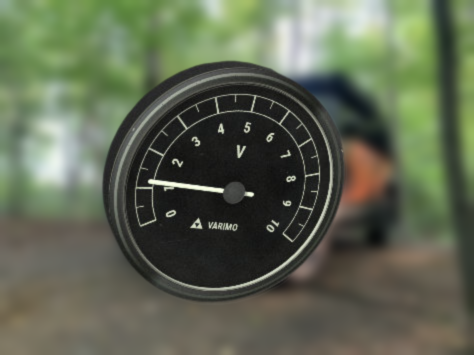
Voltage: 1.25 V
